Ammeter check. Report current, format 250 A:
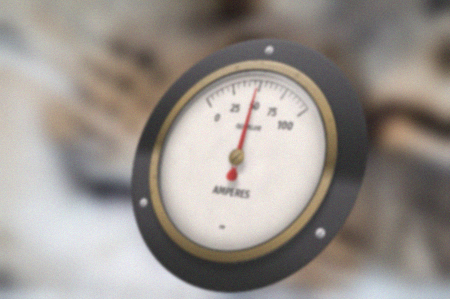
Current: 50 A
